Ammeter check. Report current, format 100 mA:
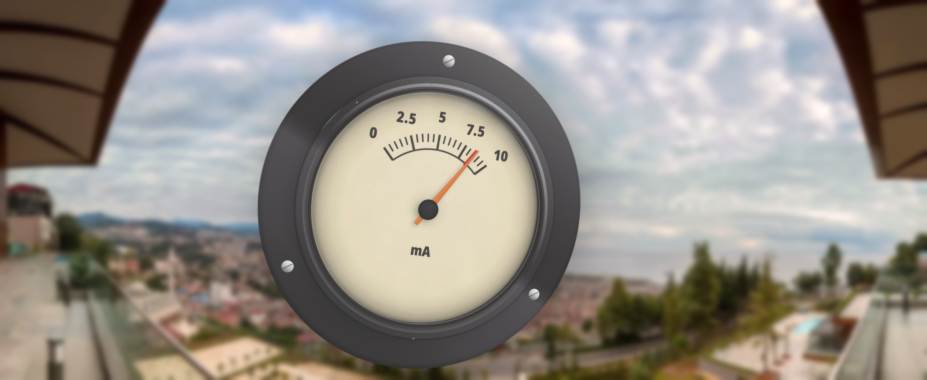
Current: 8.5 mA
